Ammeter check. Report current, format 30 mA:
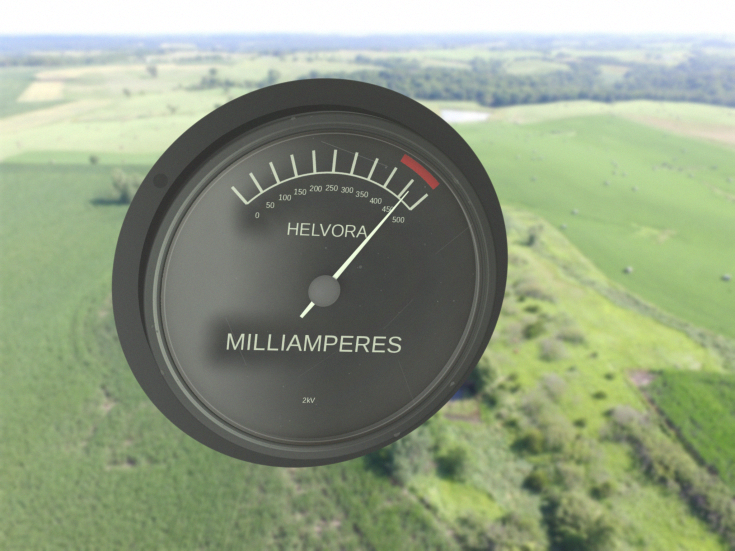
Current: 450 mA
